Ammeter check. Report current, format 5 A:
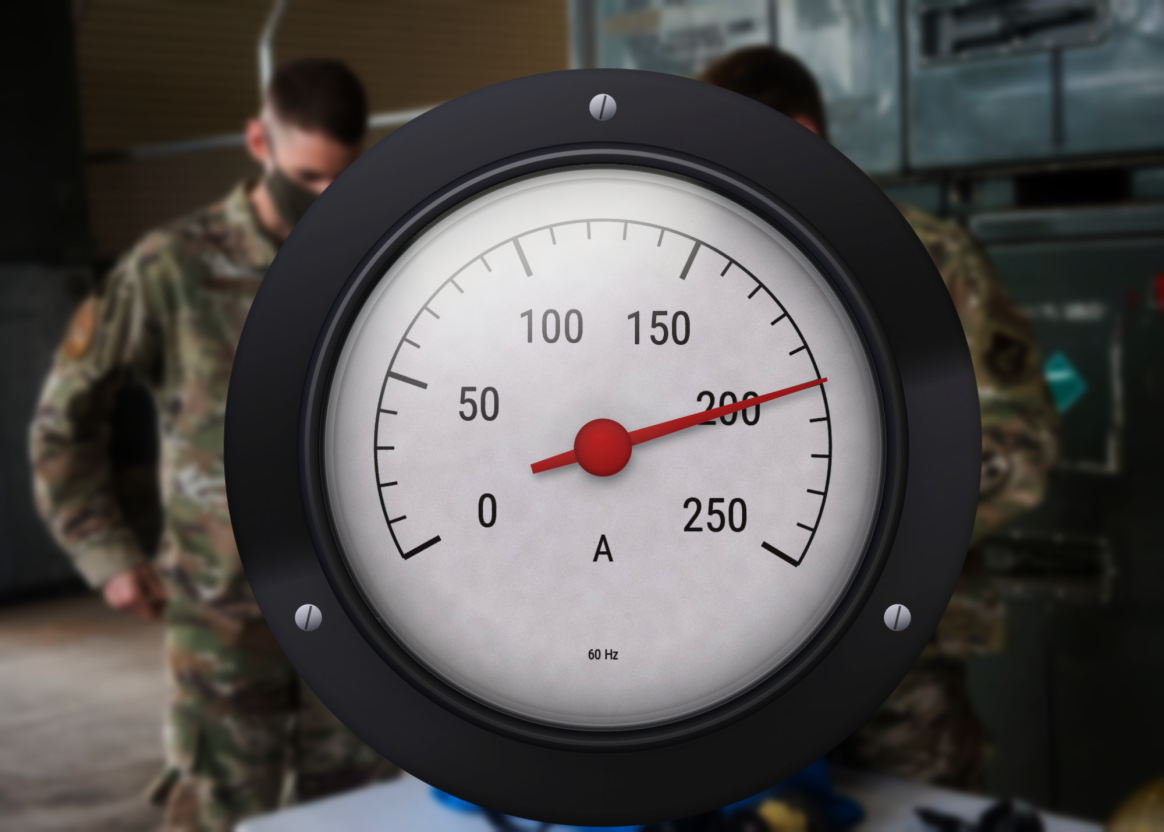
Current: 200 A
